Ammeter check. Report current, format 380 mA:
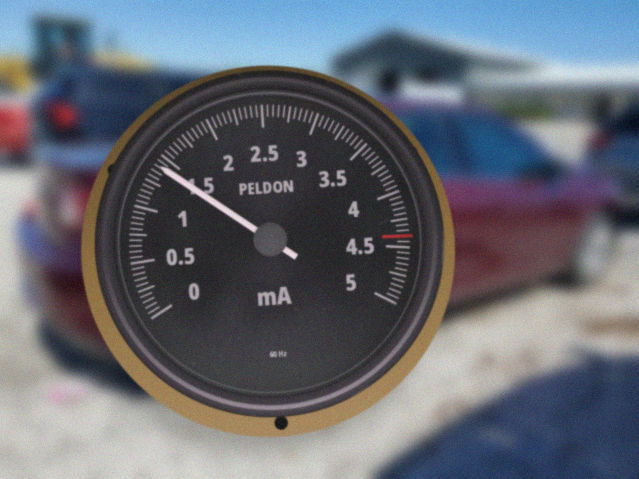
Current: 1.4 mA
